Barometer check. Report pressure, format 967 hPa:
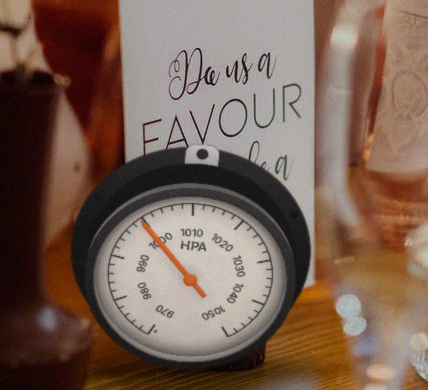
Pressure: 1000 hPa
